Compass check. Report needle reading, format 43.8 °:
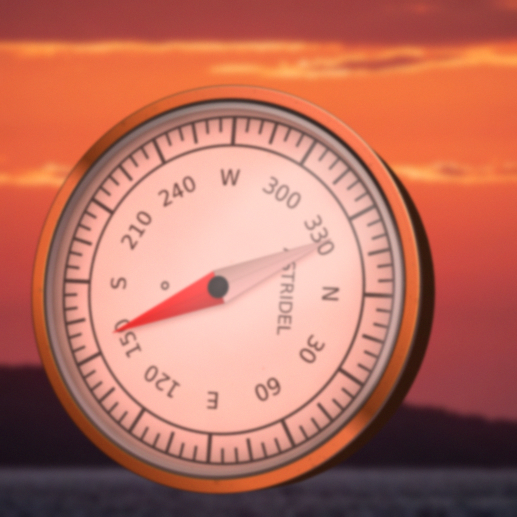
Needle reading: 155 °
